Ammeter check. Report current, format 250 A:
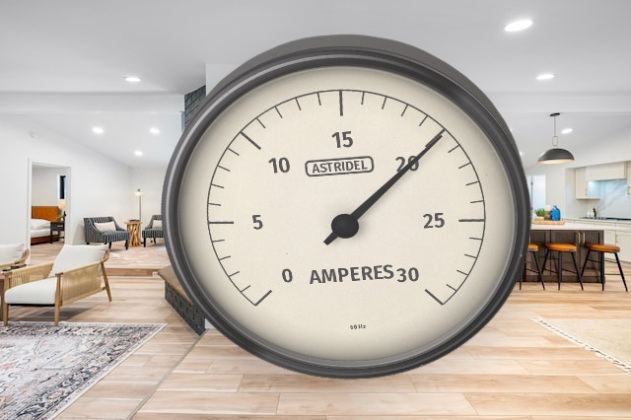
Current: 20 A
